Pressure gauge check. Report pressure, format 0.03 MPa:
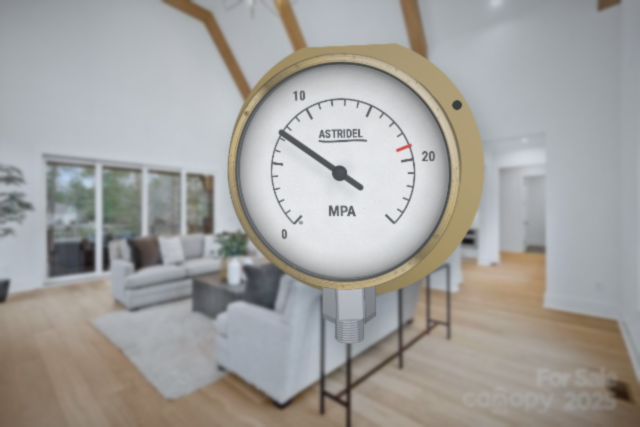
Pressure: 7.5 MPa
